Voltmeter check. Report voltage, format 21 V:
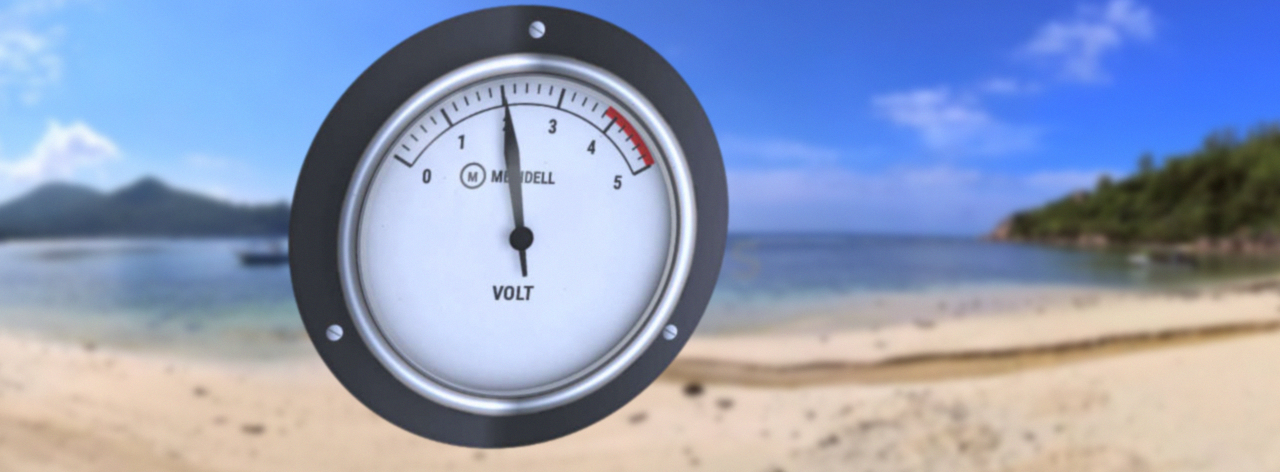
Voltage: 2 V
